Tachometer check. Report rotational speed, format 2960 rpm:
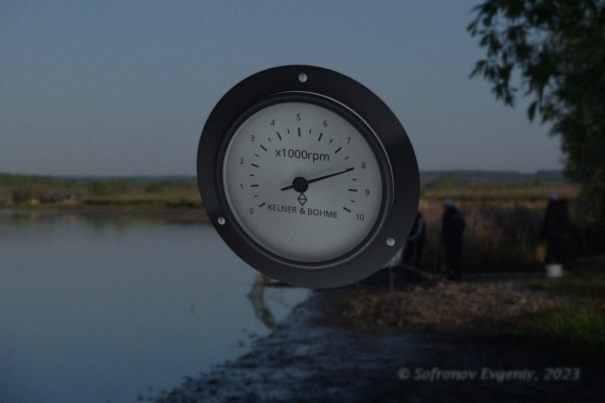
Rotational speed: 8000 rpm
